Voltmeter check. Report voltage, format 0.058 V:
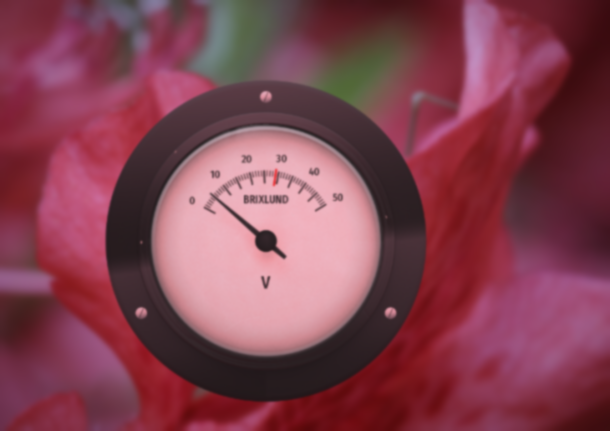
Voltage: 5 V
